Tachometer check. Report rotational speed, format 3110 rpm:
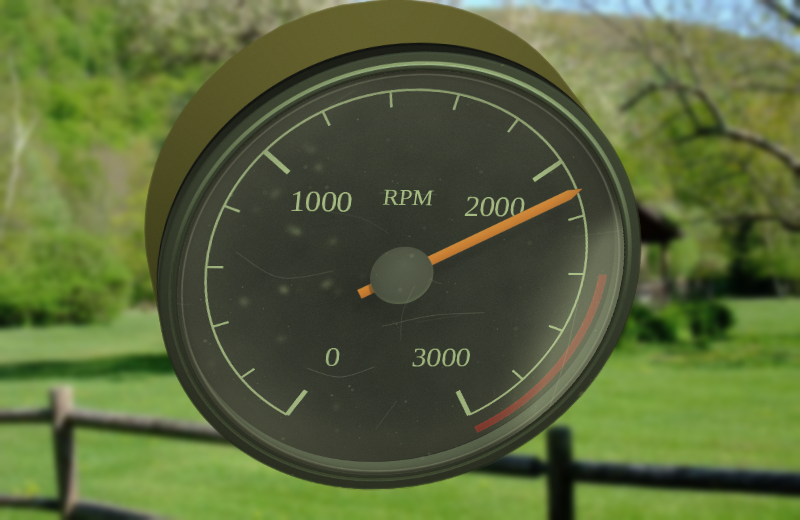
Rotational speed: 2100 rpm
